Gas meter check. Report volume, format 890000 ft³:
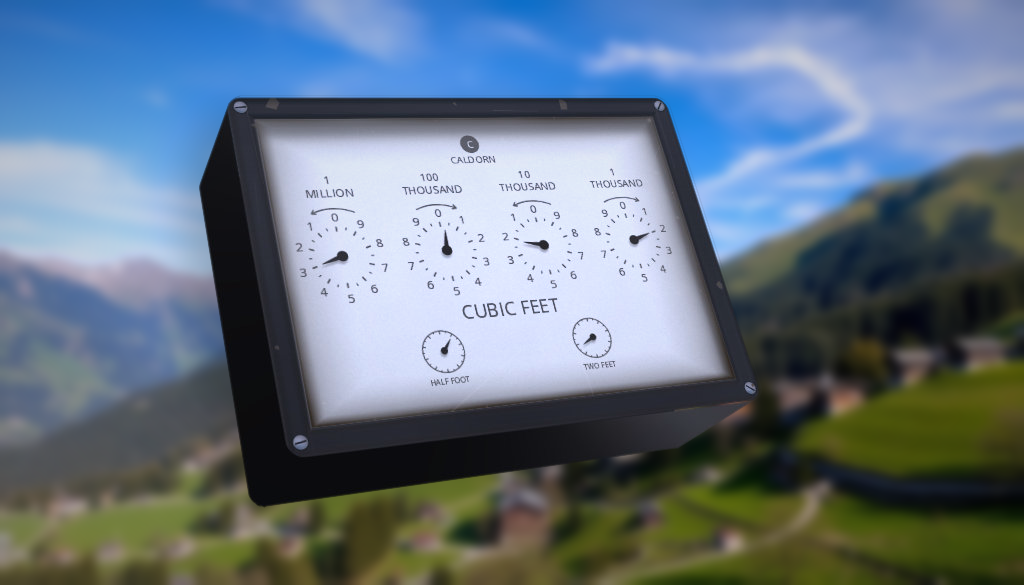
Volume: 302200 ft³
